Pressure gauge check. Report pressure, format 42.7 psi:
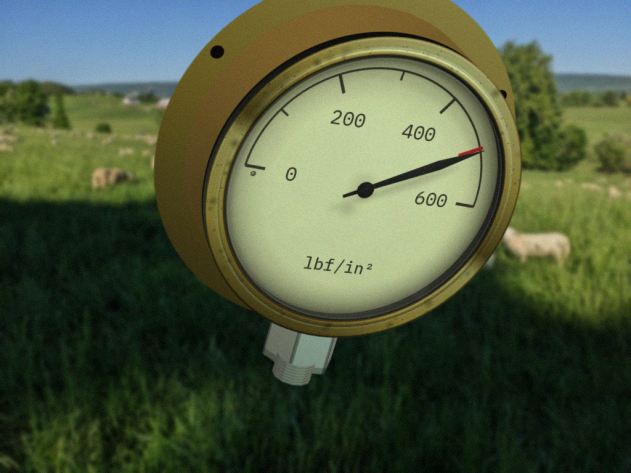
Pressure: 500 psi
